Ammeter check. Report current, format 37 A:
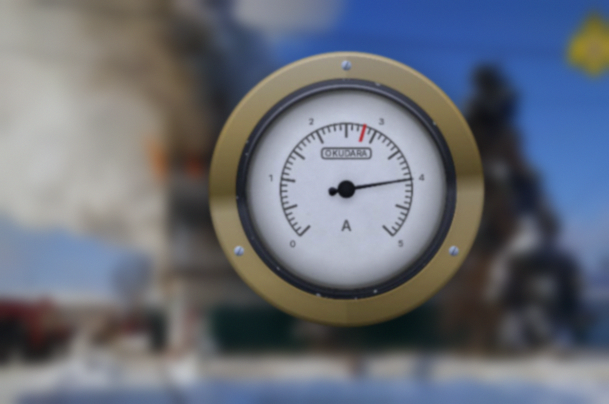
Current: 4 A
